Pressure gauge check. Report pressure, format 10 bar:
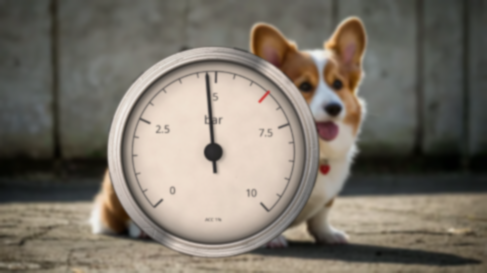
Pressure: 4.75 bar
